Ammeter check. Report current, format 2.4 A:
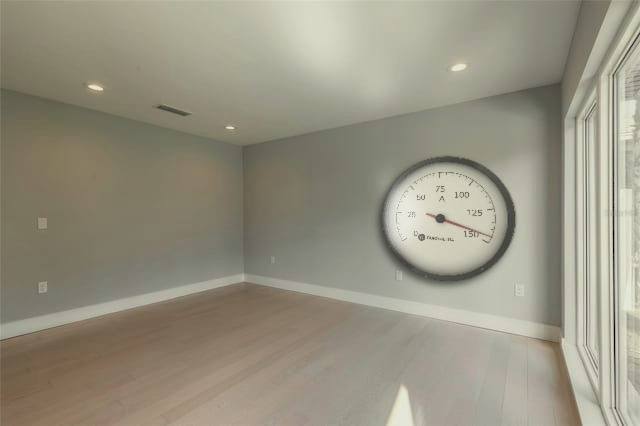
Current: 145 A
